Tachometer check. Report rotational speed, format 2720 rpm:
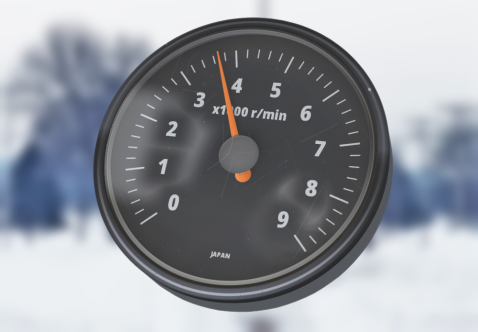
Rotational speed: 3700 rpm
